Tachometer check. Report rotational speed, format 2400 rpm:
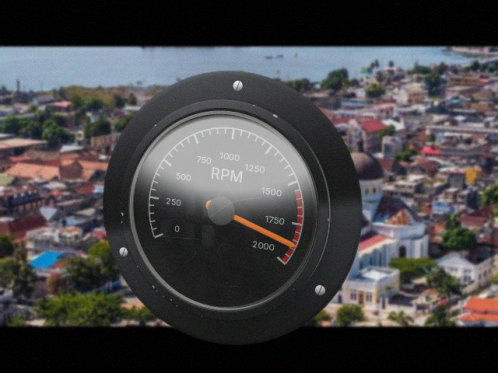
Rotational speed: 1875 rpm
